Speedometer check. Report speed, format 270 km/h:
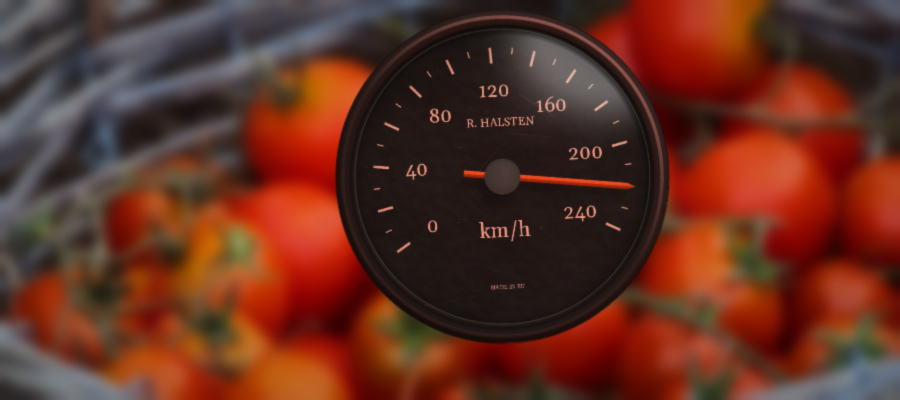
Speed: 220 km/h
